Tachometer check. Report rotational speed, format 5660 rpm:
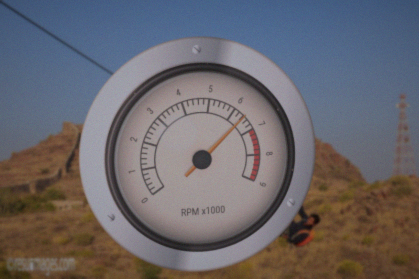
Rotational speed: 6400 rpm
